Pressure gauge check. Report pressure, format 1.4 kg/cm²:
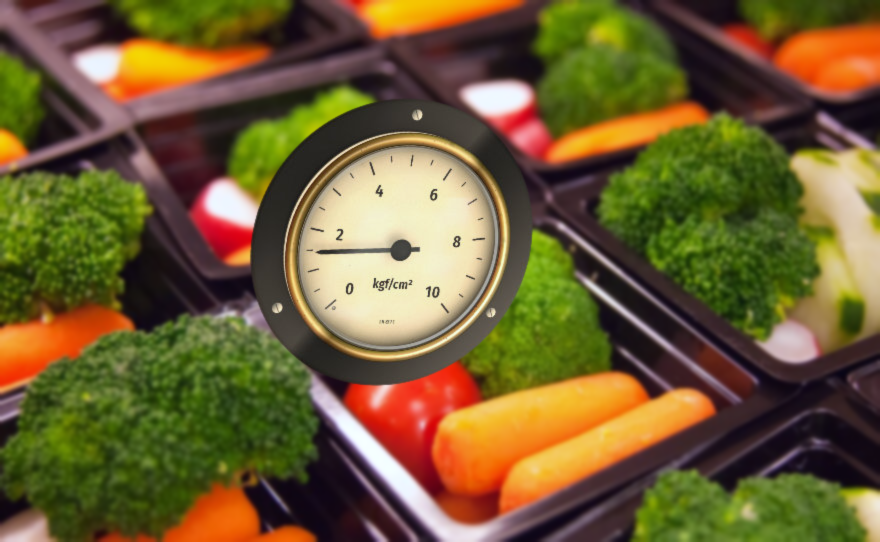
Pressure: 1.5 kg/cm²
